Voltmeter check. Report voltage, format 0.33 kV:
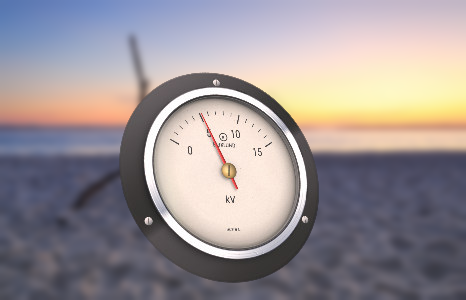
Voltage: 5 kV
